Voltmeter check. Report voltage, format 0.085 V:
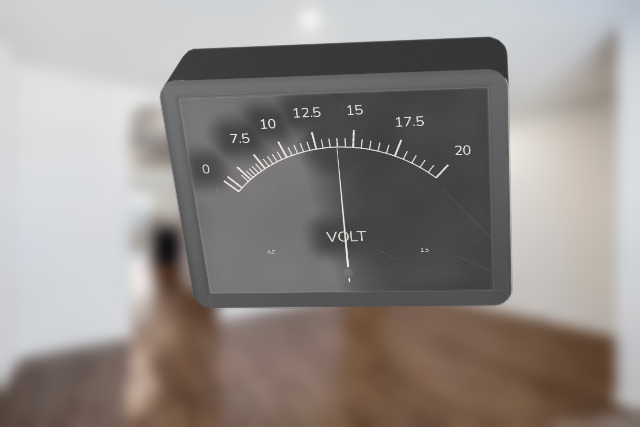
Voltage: 14 V
